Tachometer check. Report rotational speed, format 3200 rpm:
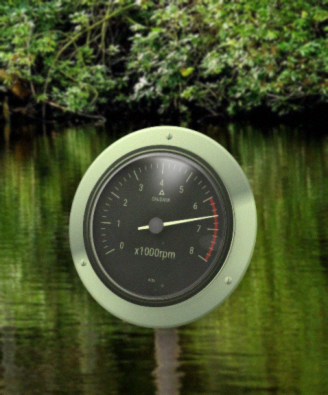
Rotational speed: 6600 rpm
